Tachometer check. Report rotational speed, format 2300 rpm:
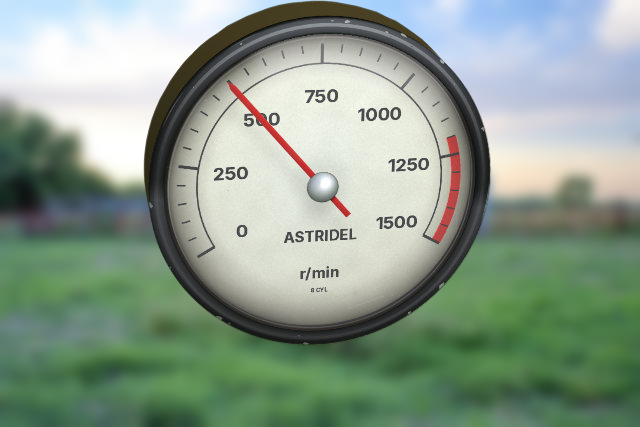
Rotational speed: 500 rpm
